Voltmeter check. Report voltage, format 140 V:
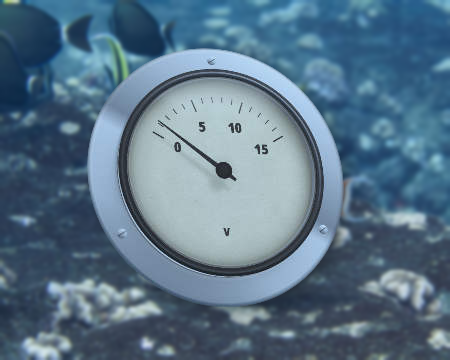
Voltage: 1 V
